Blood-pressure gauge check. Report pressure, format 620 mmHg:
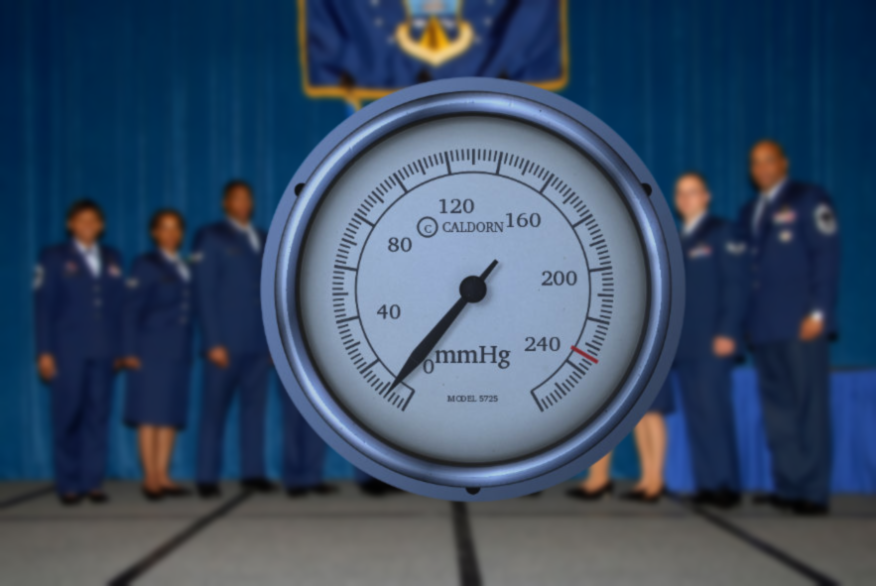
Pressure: 8 mmHg
